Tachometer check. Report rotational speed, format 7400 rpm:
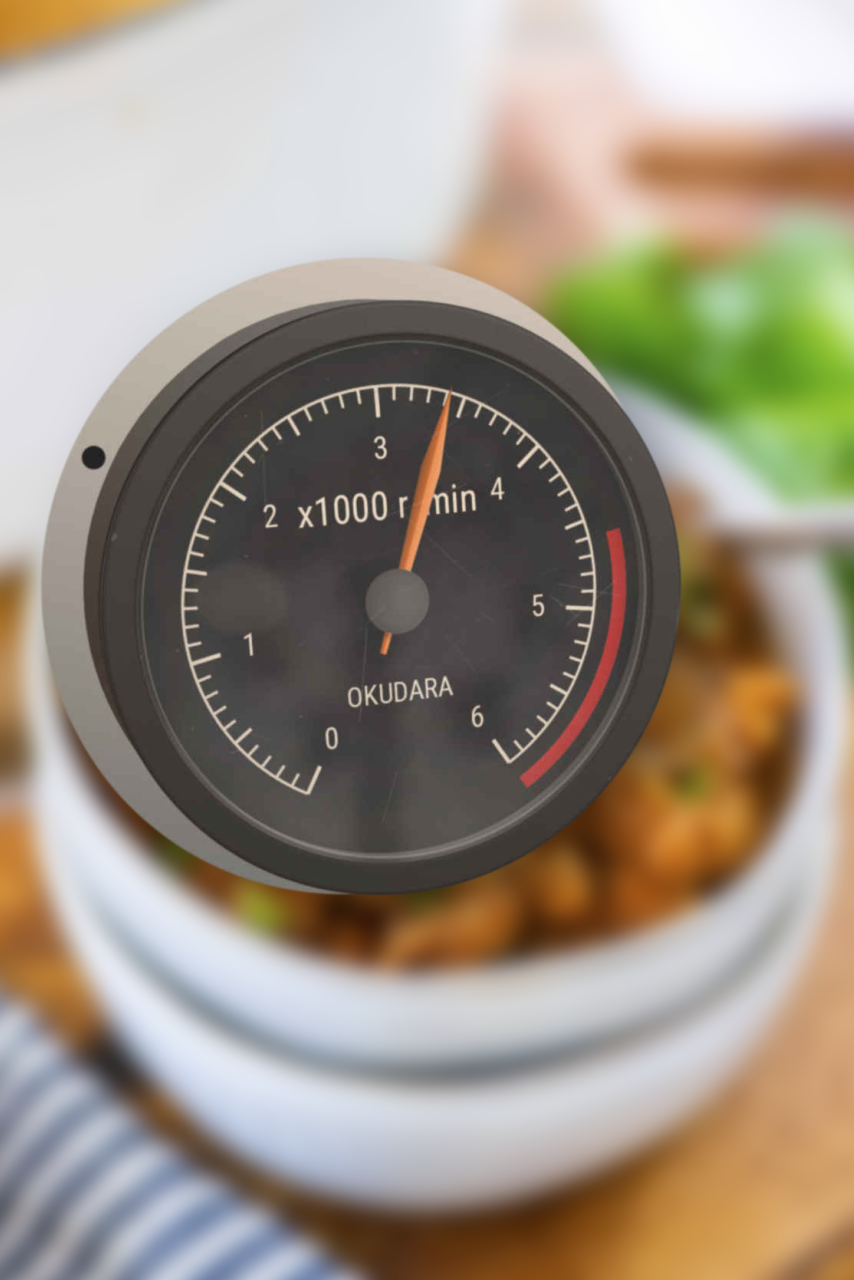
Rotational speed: 3400 rpm
